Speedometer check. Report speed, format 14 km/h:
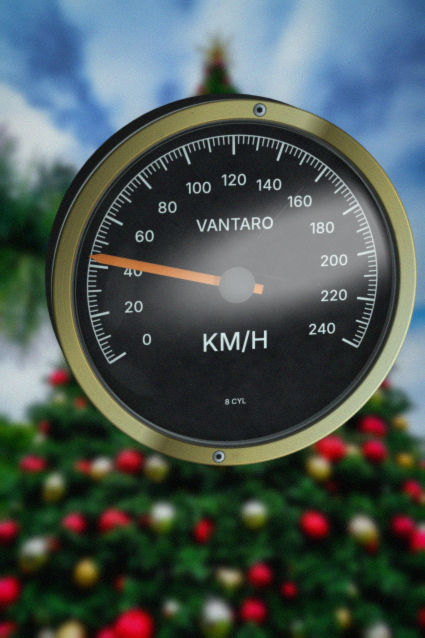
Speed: 44 km/h
